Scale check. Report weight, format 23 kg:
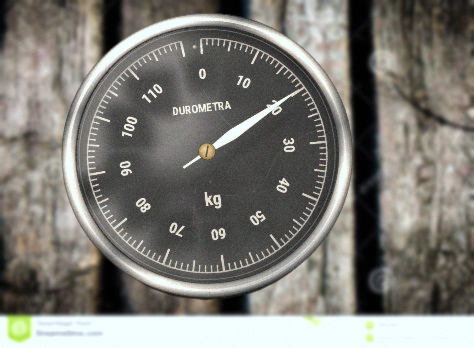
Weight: 20 kg
